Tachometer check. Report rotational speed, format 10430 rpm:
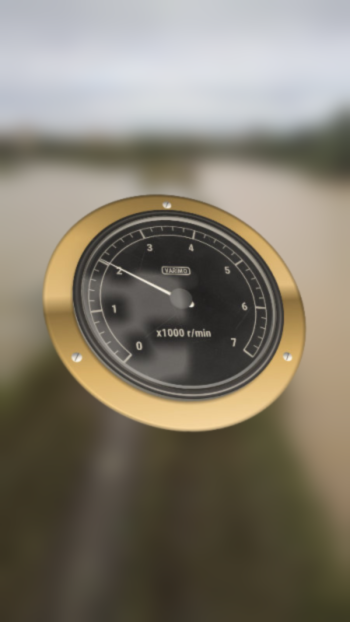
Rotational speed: 2000 rpm
